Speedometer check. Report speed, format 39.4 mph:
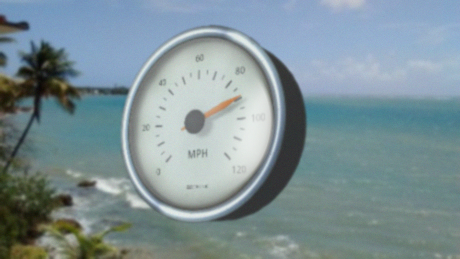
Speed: 90 mph
